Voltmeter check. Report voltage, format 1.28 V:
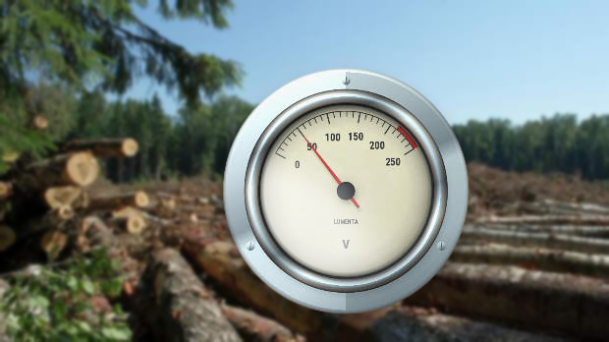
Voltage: 50 V
